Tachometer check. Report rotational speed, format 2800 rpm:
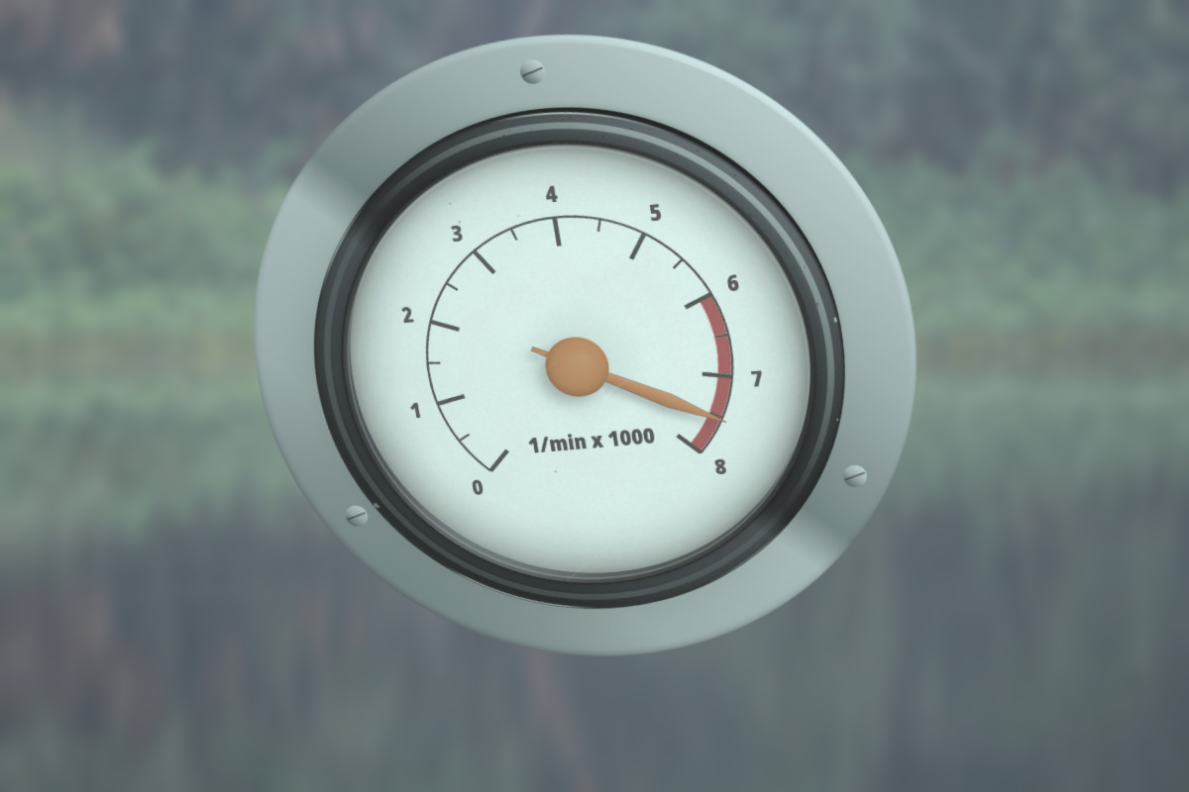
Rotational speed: 7500 rpm
